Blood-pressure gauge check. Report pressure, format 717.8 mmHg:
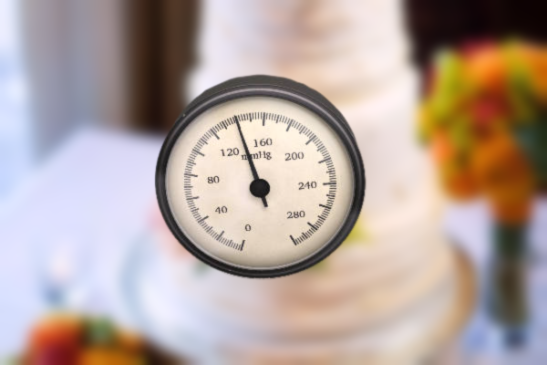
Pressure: 140 mmHg
